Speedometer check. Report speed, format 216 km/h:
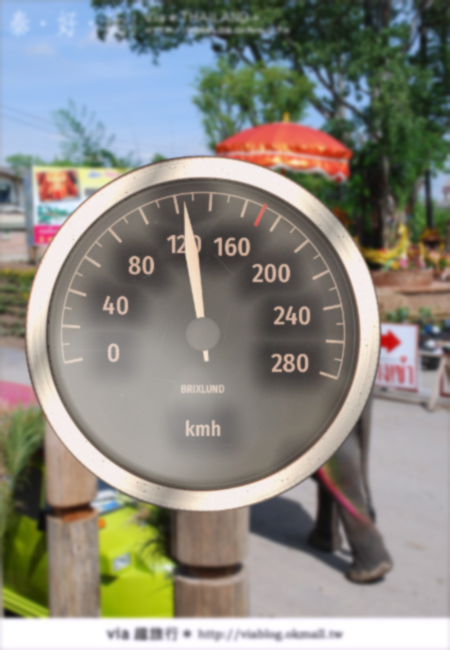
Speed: 125 km/h
